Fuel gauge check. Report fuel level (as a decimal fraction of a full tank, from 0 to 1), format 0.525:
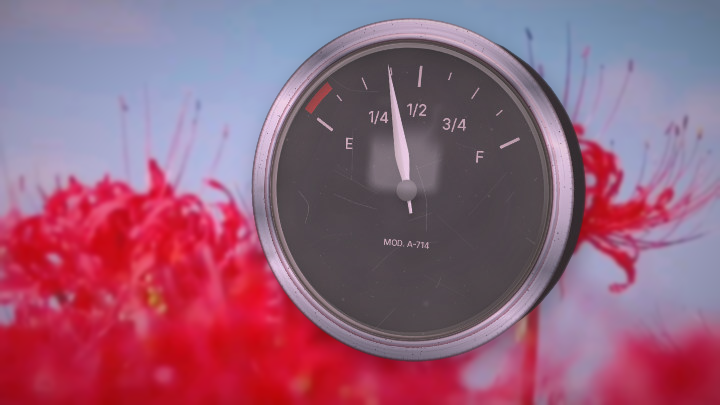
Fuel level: 0.375
